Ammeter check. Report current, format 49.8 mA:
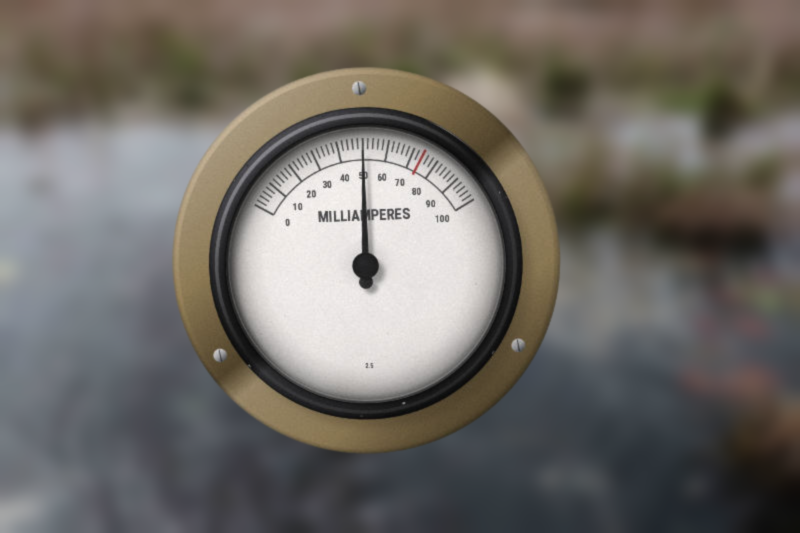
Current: 50 mA
